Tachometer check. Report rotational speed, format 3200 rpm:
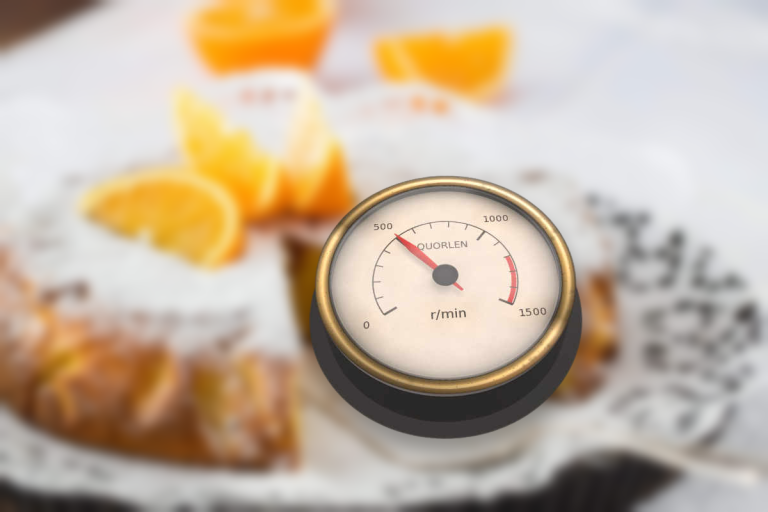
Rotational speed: 500 rpm
